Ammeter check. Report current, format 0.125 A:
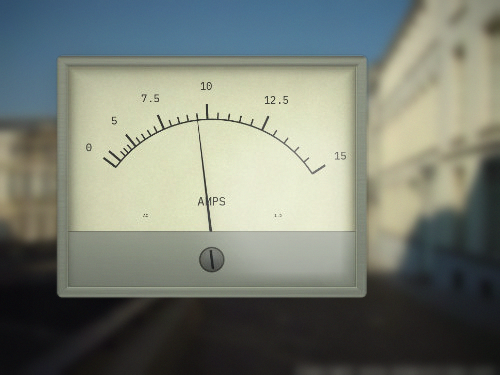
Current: 9.5 A
